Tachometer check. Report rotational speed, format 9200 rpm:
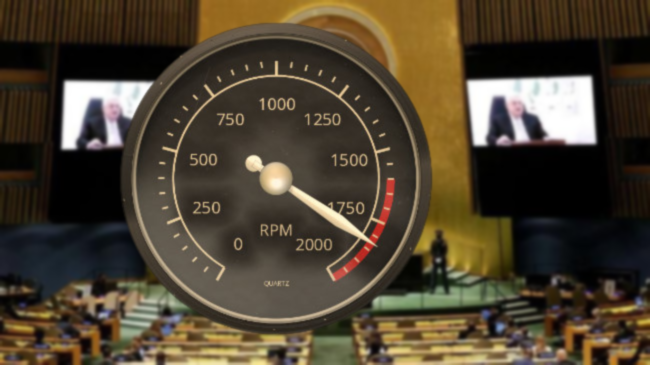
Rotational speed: 1825 rpm
